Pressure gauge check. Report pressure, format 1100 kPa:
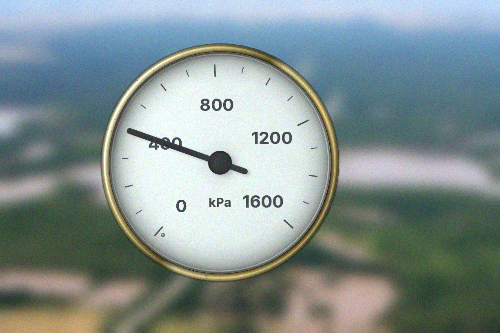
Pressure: 400 kPa
